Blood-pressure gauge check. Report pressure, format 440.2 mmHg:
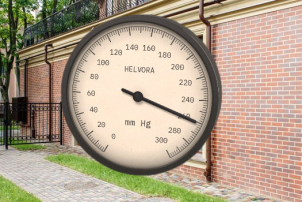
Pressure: 260 mmHg
